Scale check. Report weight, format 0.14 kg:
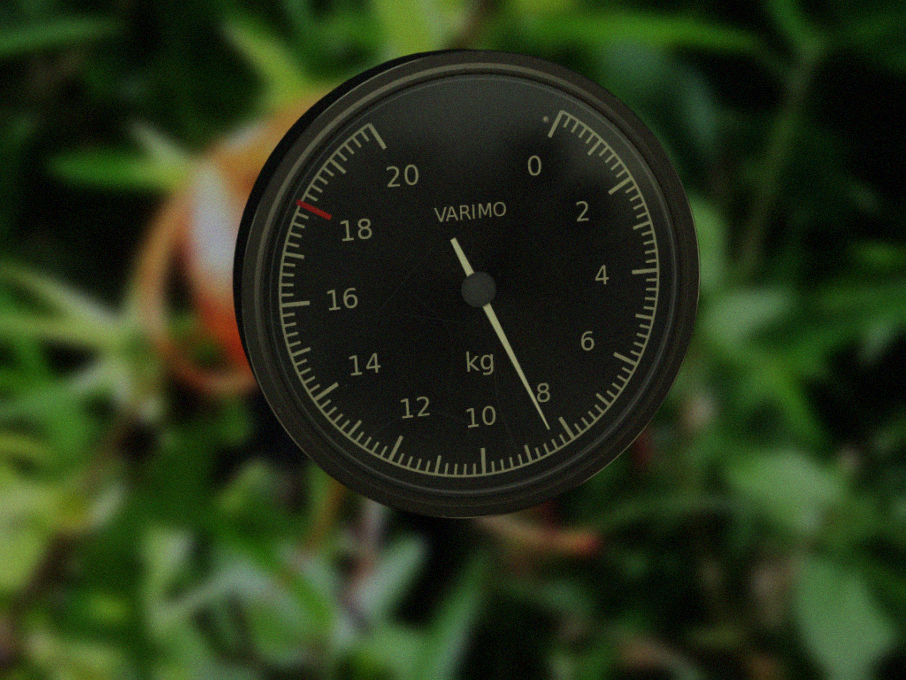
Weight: 8.4 kg
